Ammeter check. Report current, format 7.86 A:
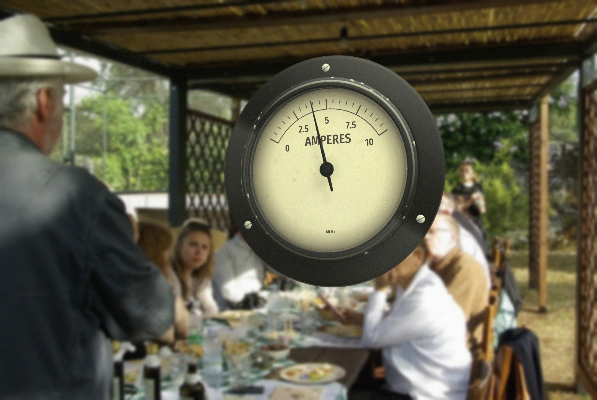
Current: 4 A
